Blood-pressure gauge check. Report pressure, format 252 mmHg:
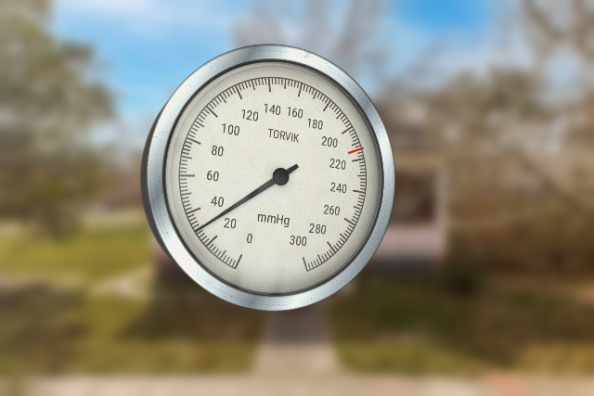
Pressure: 30 mmHg
